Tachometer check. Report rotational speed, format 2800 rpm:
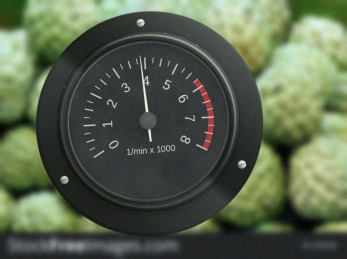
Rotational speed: 3875 rpm
